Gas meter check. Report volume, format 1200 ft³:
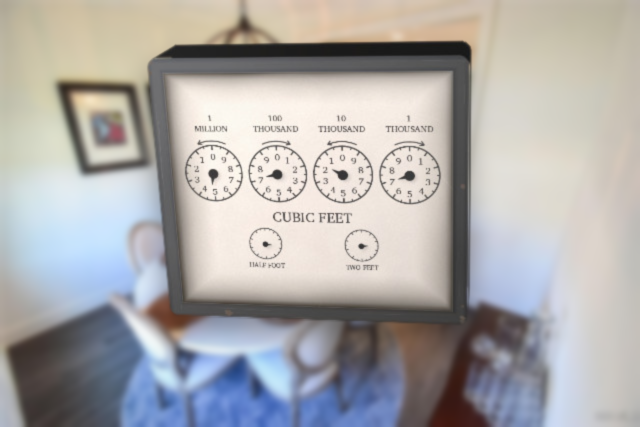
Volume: 471700 ft³
